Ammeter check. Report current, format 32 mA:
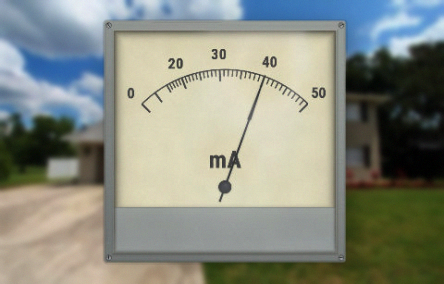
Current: 40 mA
